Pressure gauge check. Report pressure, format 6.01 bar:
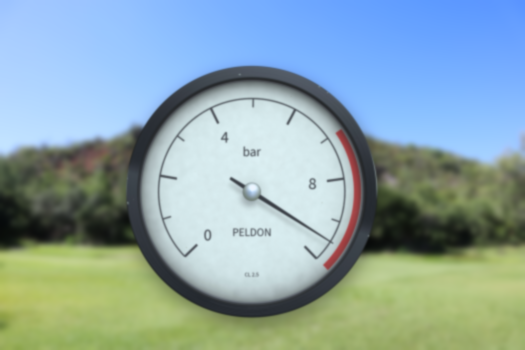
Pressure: 9.5 bar
